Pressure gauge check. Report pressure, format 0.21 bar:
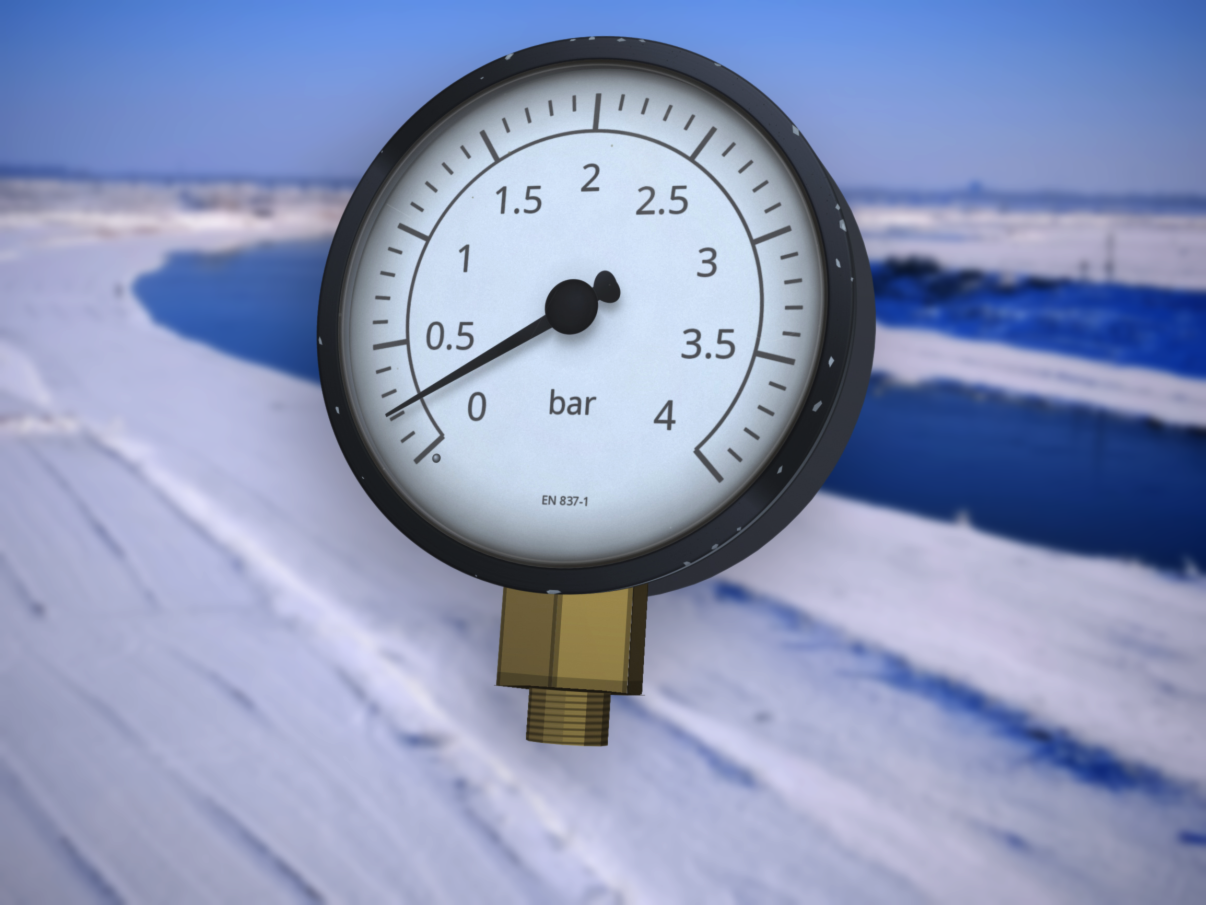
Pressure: 0.2 bar
